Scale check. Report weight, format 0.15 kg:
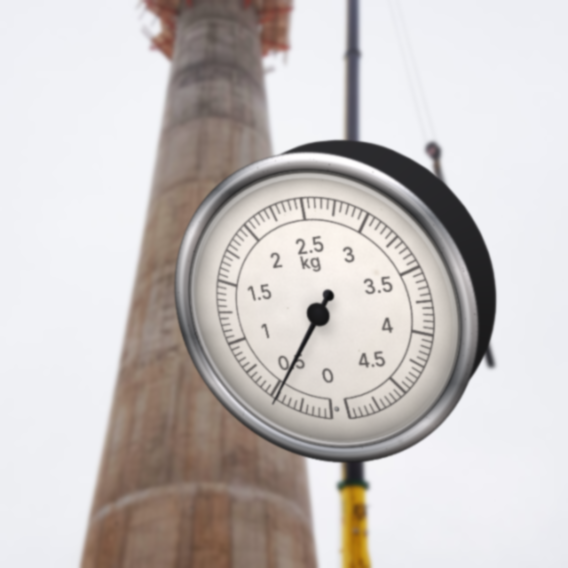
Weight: 0.45 kg
